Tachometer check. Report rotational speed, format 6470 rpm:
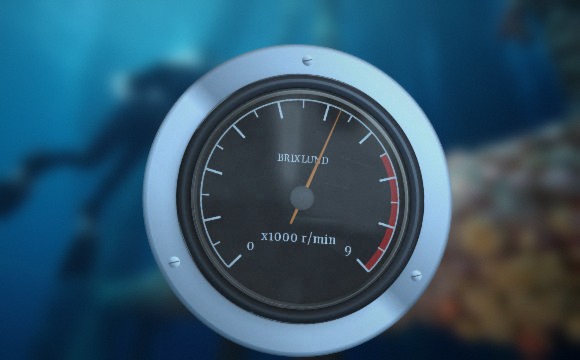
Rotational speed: 5250 rpm
